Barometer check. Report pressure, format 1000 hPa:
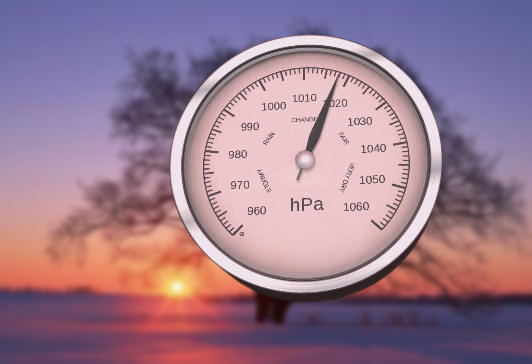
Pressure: 1018 hPa
